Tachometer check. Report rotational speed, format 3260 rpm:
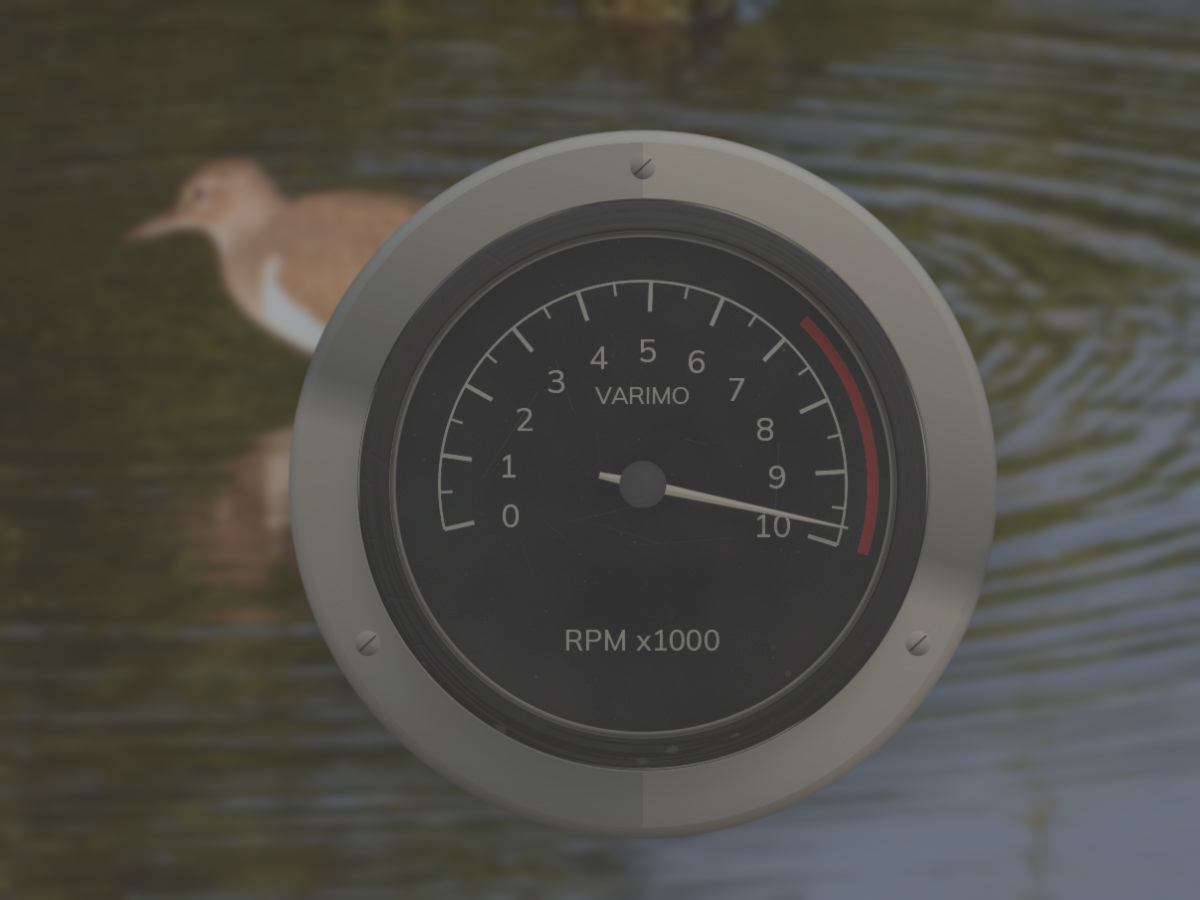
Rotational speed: 9750 rpm
